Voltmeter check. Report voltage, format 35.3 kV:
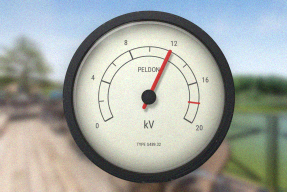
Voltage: 12 kV
